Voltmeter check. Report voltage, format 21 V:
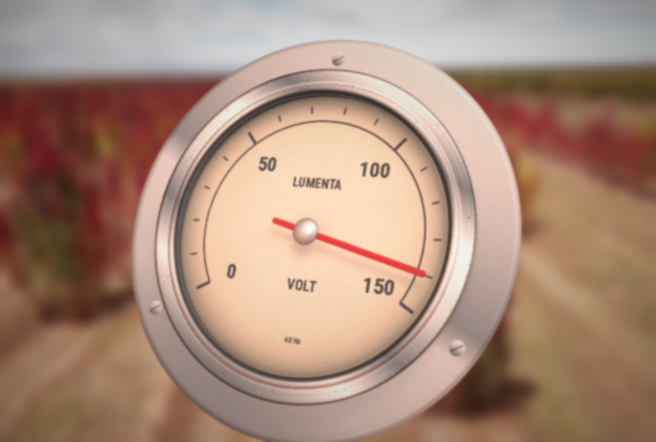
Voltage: 140 V
